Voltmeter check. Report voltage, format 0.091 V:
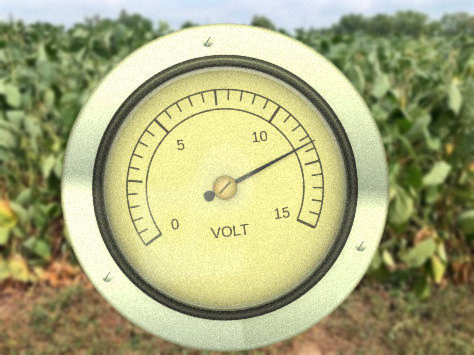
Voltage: 11.75 V
